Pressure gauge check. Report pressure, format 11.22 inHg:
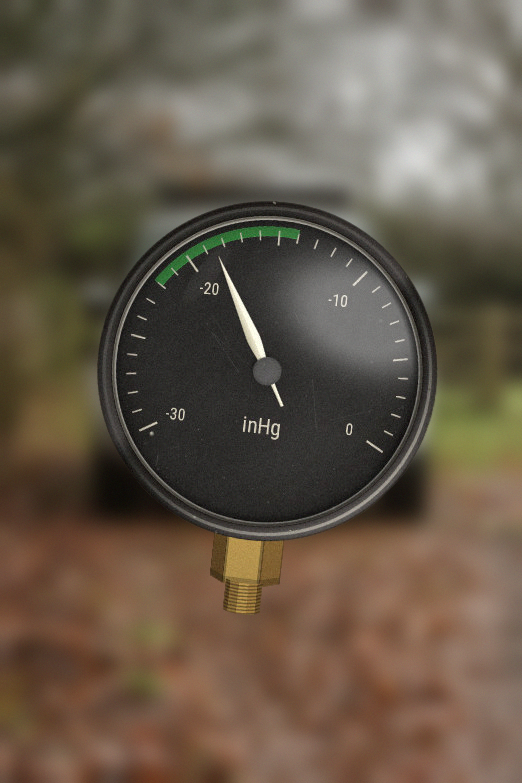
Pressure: -18.5 inHg
